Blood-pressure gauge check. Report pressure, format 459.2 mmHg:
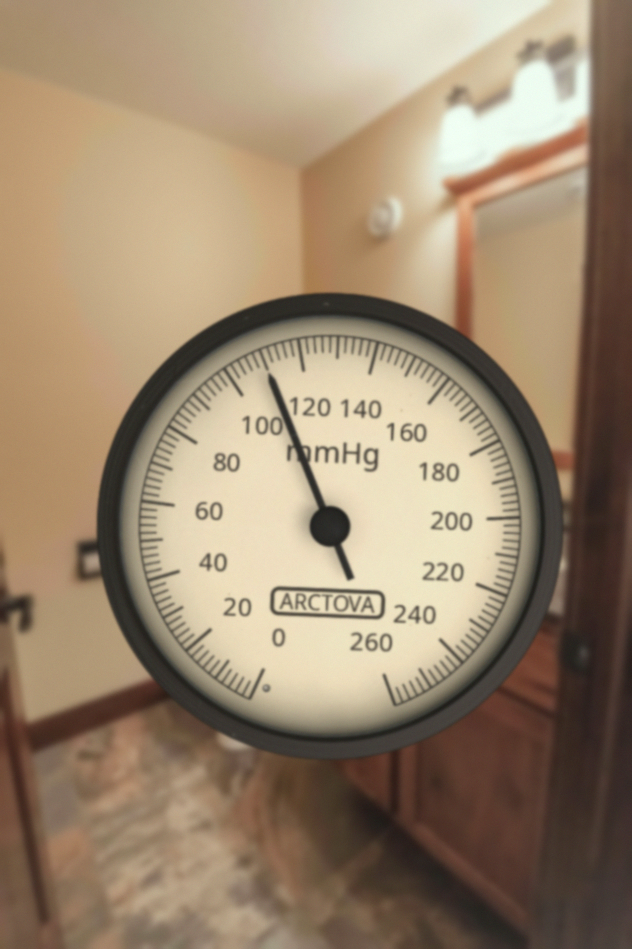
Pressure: 110 mmHg
